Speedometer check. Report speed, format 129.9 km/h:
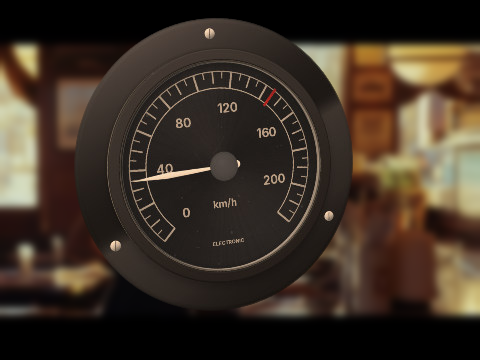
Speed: 35 km/h
